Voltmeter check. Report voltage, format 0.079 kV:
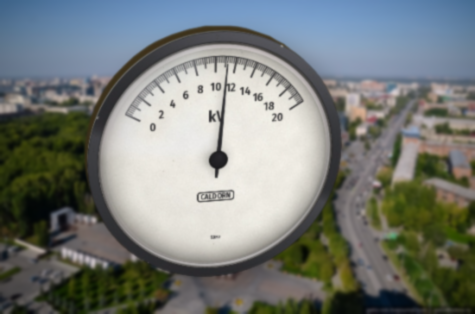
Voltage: 11 kV
